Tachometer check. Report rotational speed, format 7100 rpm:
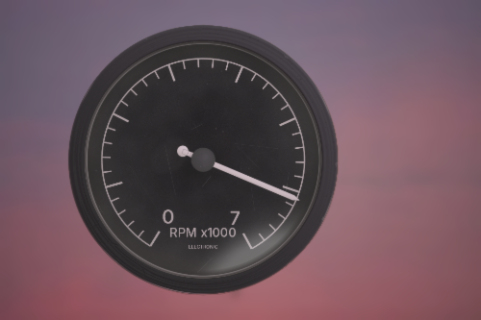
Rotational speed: 6100 rpm
